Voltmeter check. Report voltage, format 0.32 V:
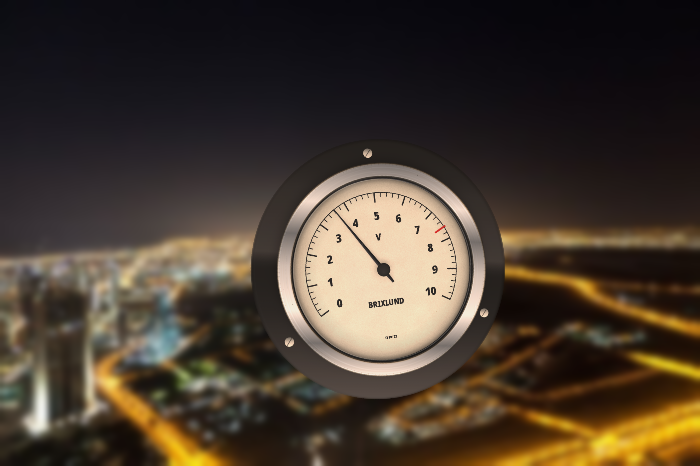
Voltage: 3.6 V
